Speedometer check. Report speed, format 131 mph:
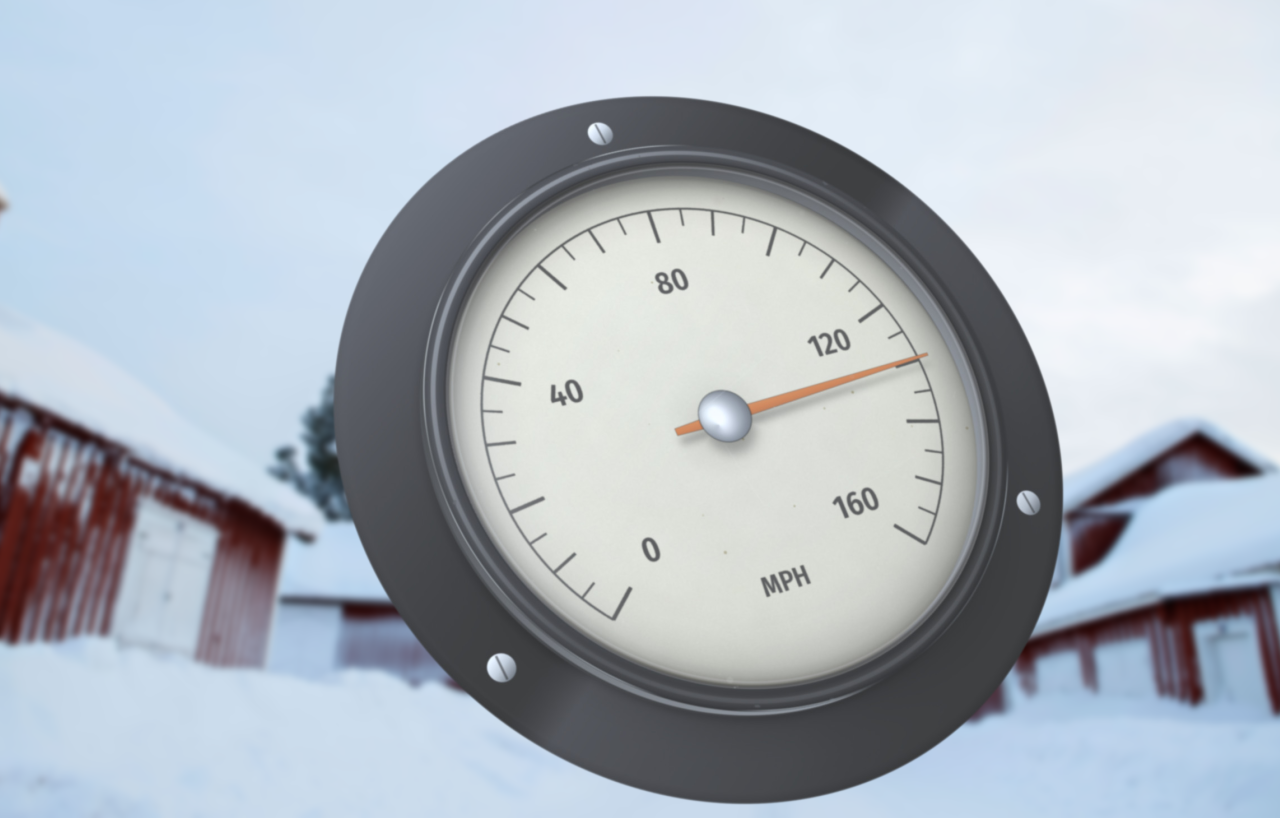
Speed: 130 mph
